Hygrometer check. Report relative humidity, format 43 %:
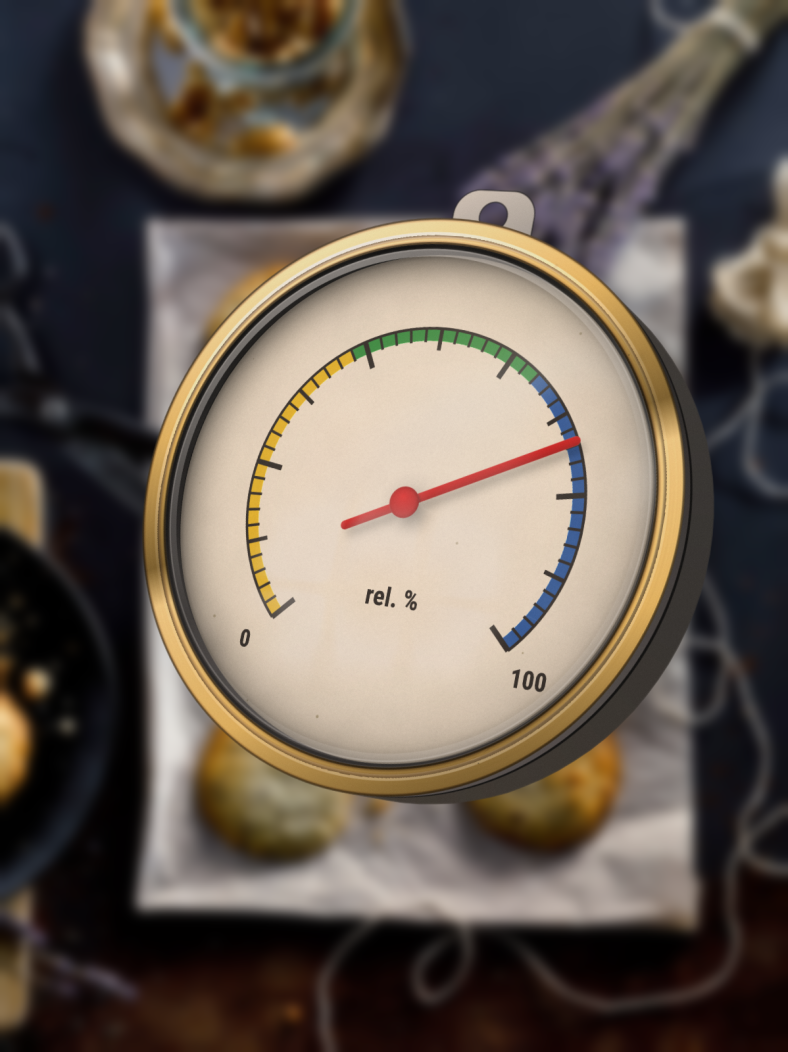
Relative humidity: 74 %
